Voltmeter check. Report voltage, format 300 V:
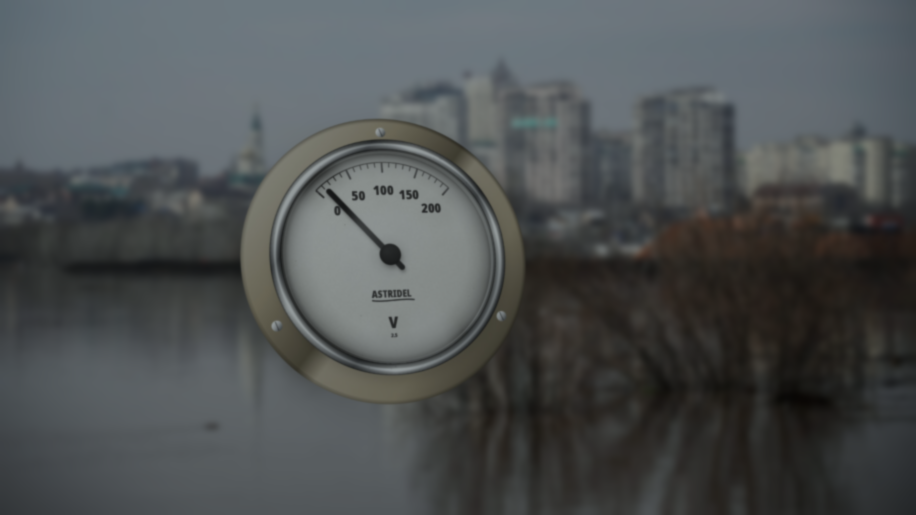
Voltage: 10 V
